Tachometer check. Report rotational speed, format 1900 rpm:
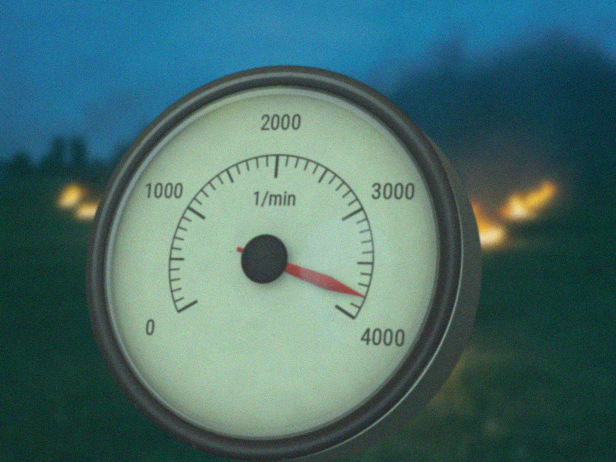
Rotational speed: 3800 rpm
